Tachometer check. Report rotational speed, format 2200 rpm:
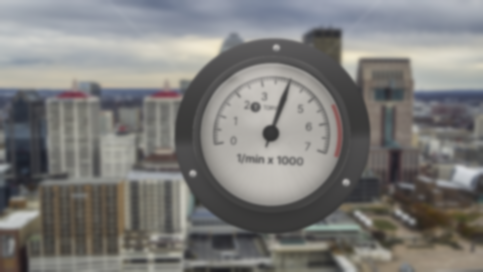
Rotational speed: 4000 rpm
